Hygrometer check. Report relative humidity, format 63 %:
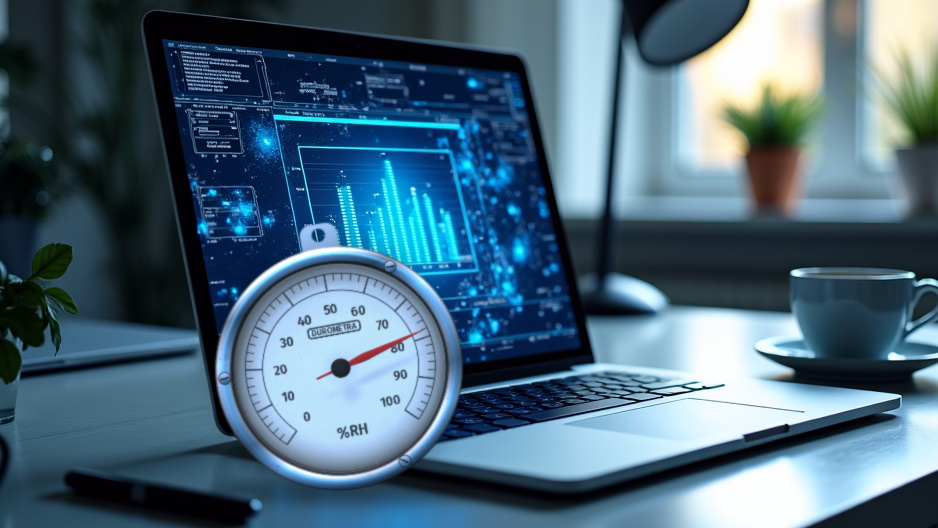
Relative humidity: 78 %
